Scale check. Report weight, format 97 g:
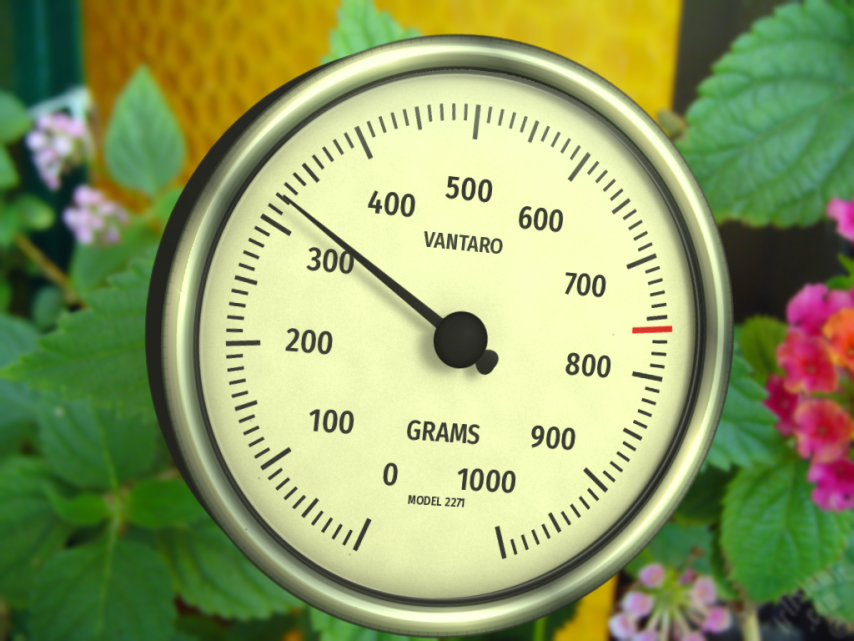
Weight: 320 g
